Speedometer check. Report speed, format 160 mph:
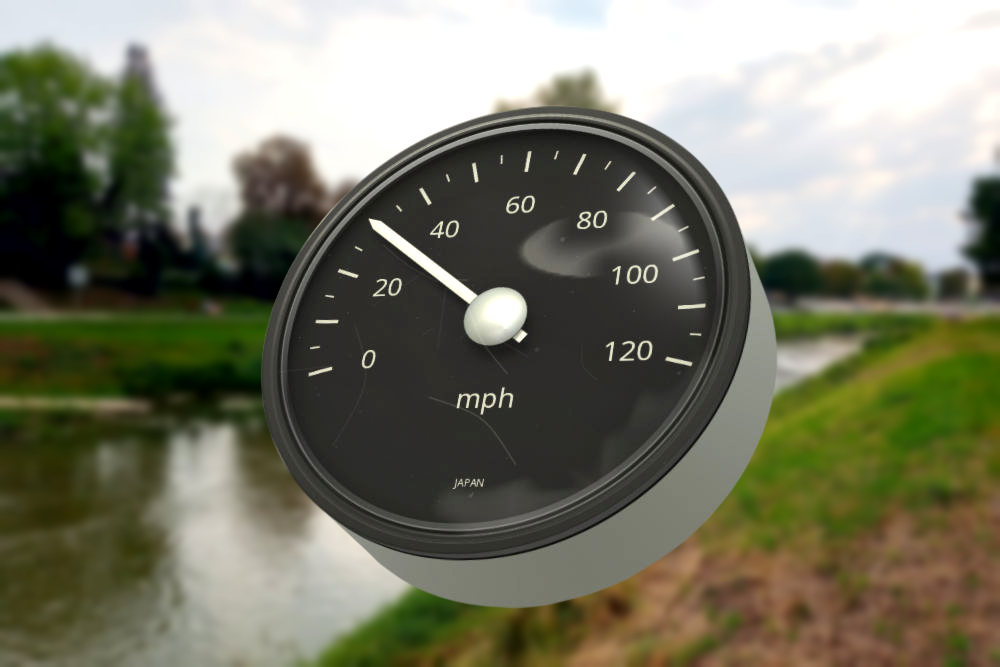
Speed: 30 mph
